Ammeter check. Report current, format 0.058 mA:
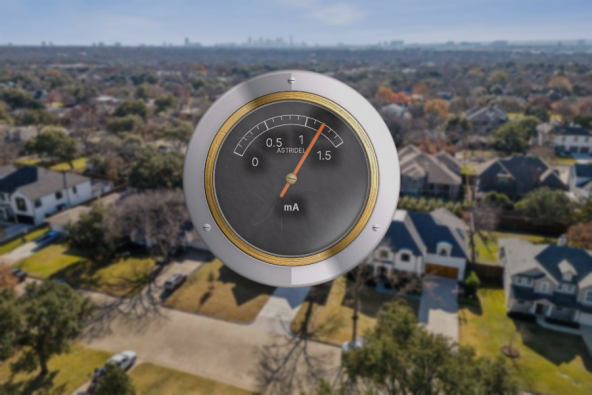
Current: 1.2 mA
